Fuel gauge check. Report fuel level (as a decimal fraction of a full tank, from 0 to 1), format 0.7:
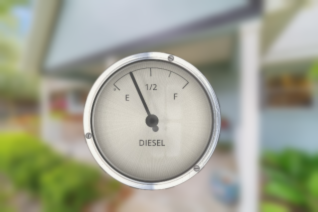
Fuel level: 0.25
